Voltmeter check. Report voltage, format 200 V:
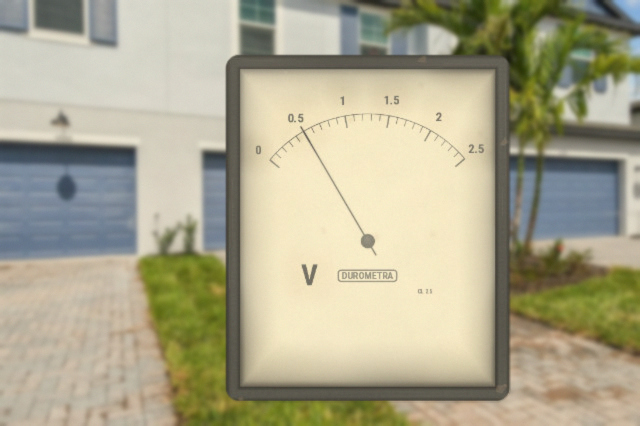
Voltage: 0.5 V
